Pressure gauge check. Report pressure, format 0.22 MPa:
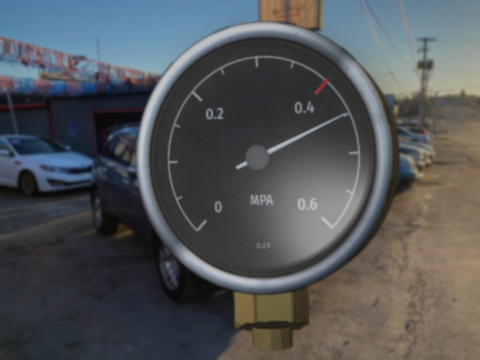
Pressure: 0.45 MPa
